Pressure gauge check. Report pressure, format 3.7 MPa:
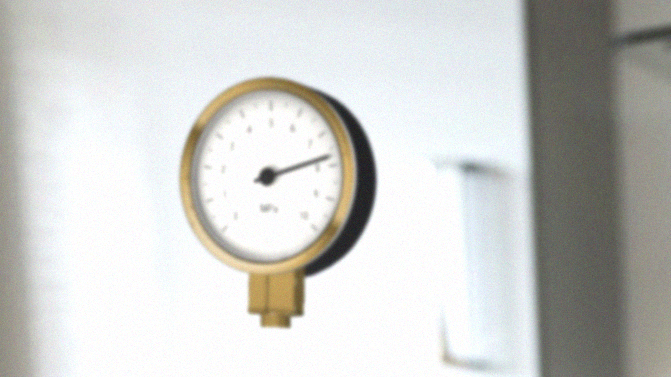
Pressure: 7.75 MPa
